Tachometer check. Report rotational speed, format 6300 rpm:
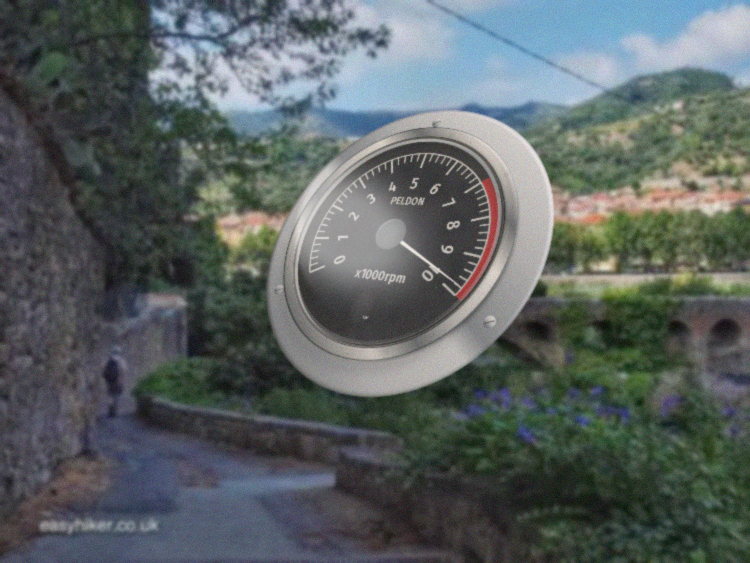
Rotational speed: 9800 rpm
